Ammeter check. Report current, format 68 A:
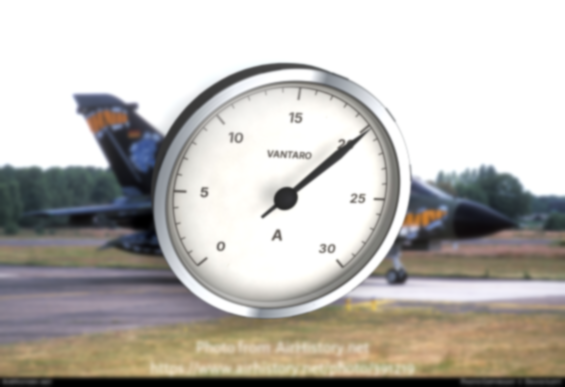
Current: 20 A
